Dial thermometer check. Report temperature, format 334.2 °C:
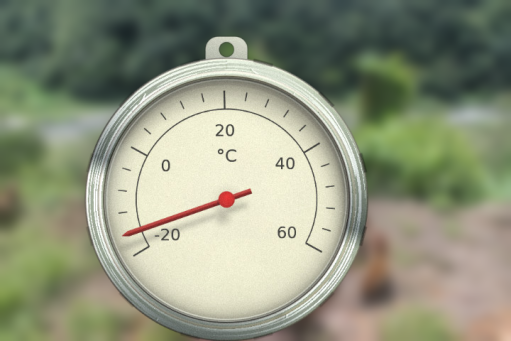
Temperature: -16 °C
